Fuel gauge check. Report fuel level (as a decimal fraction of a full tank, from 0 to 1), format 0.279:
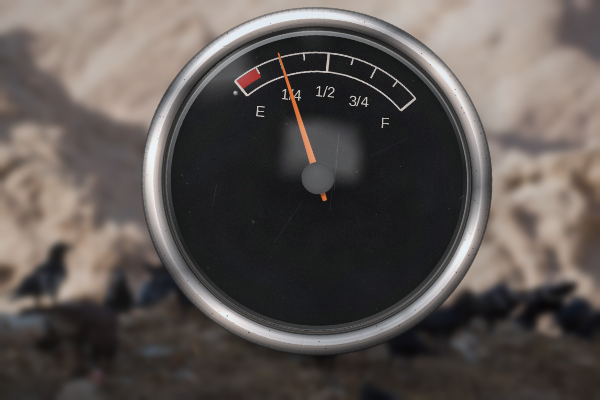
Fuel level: 0.25
